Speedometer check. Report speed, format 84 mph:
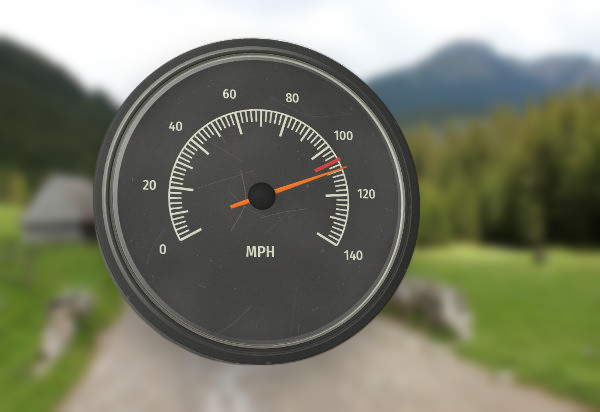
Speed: 110 mph
